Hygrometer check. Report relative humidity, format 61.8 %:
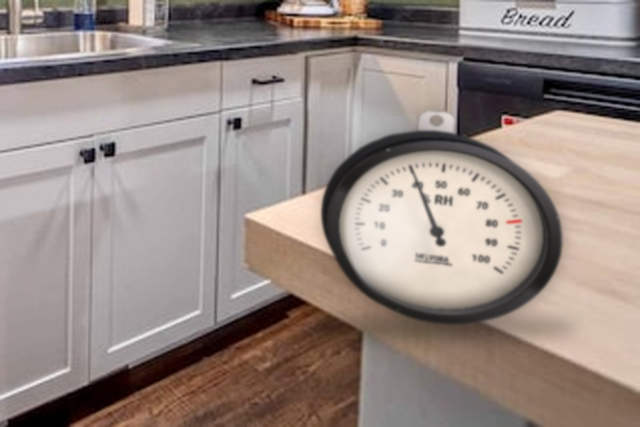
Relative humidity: 40 %
